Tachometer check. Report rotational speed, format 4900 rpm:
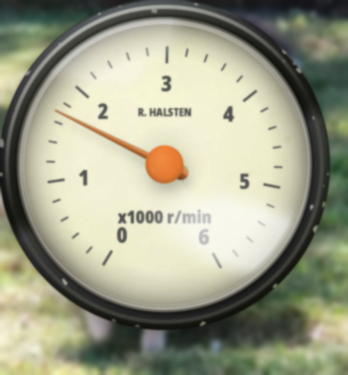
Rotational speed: 1700 rpm
